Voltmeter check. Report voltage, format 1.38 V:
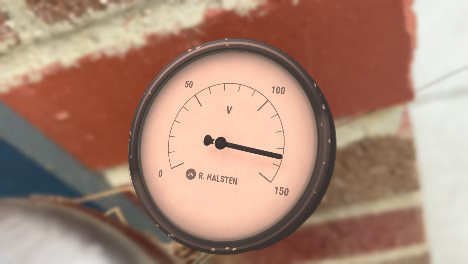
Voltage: 135 V
